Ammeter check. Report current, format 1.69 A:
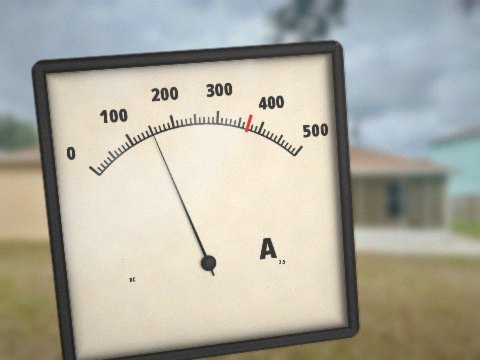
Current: 150 A
